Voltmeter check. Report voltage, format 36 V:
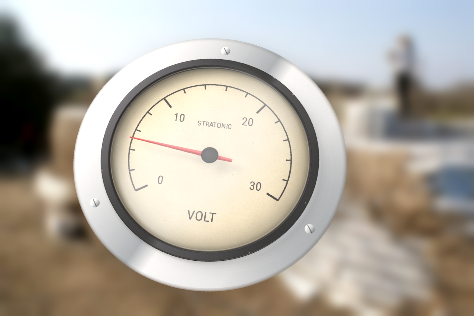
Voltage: 5 V
